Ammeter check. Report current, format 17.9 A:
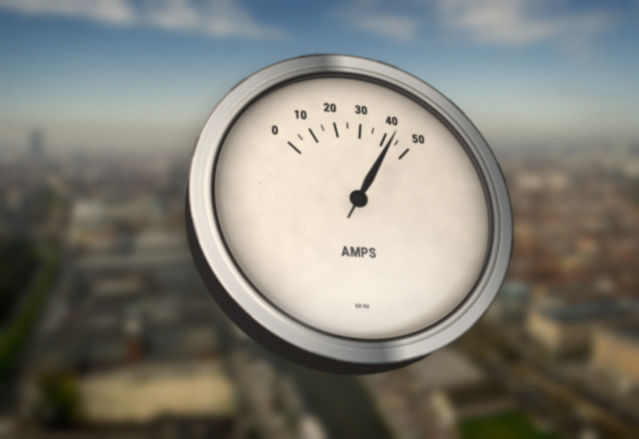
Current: 42.5 A
